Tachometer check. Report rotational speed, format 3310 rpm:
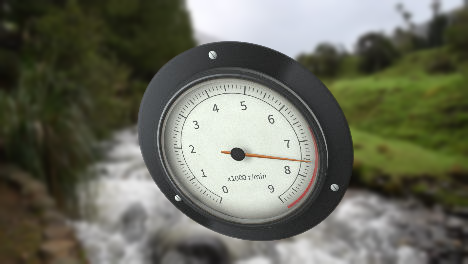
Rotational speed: 7500 rpm
